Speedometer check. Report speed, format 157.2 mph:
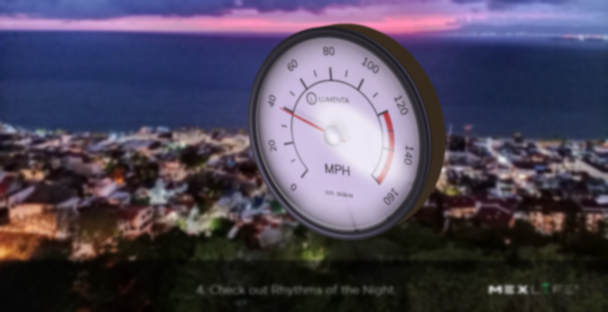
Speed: 40 mph
